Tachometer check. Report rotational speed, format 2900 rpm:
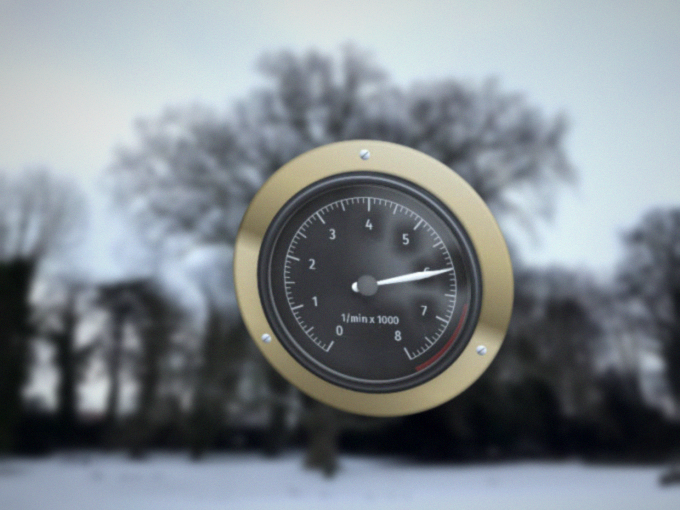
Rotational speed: 6000 rpm
